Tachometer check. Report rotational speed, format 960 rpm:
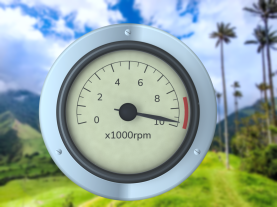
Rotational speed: 9750 rpm
